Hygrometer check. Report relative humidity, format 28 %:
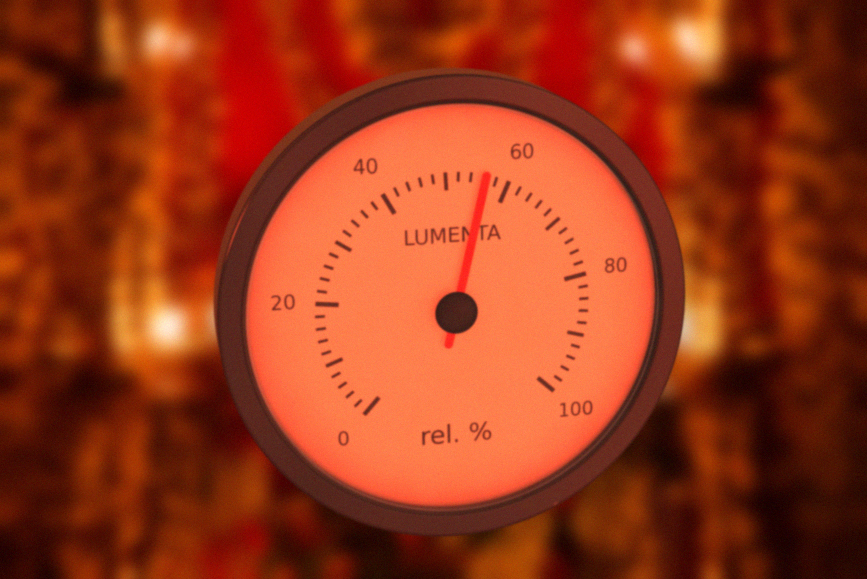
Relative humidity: 56 %
